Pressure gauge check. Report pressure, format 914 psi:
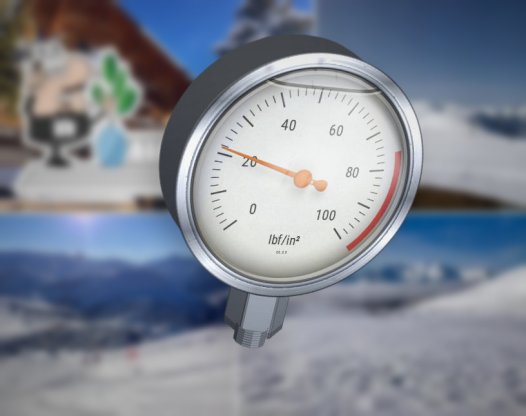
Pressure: 22 psi
